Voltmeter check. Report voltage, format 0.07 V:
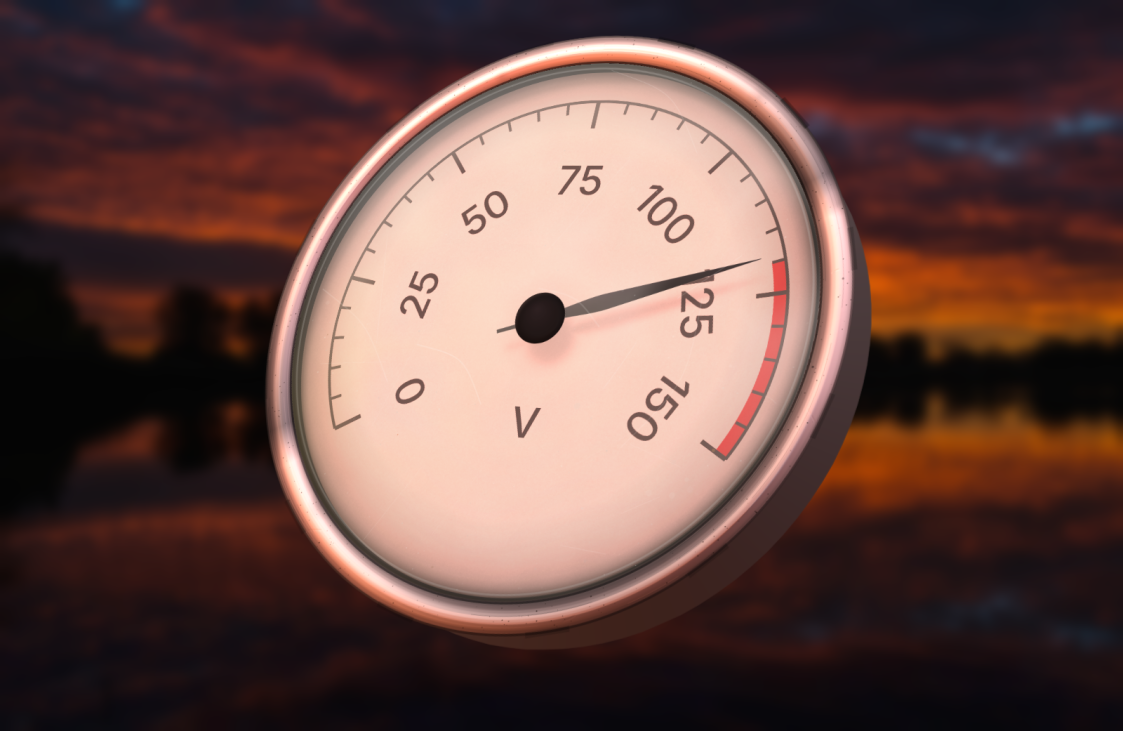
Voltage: 120 V
